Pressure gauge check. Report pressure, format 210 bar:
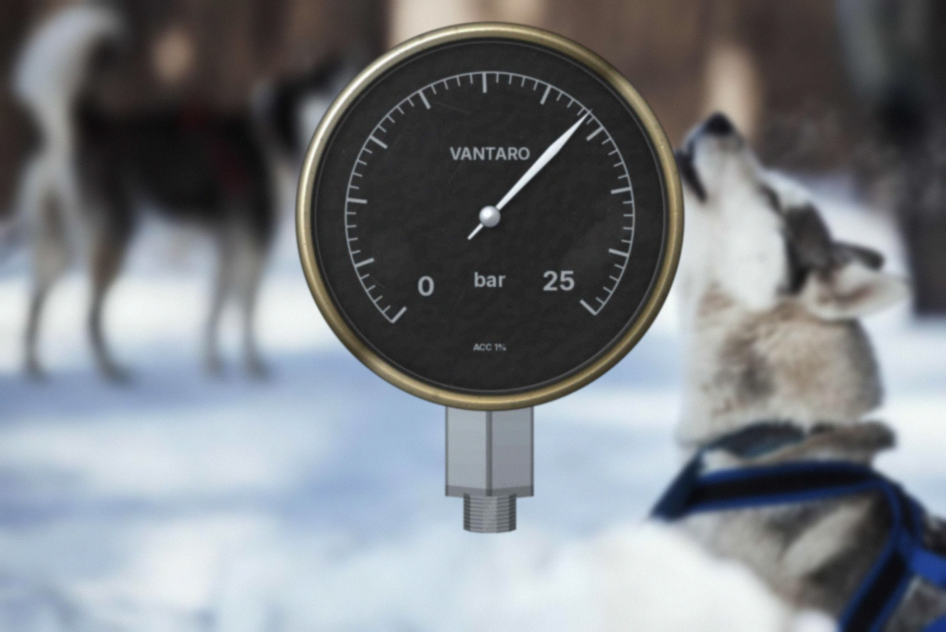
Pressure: 16.75 bar
